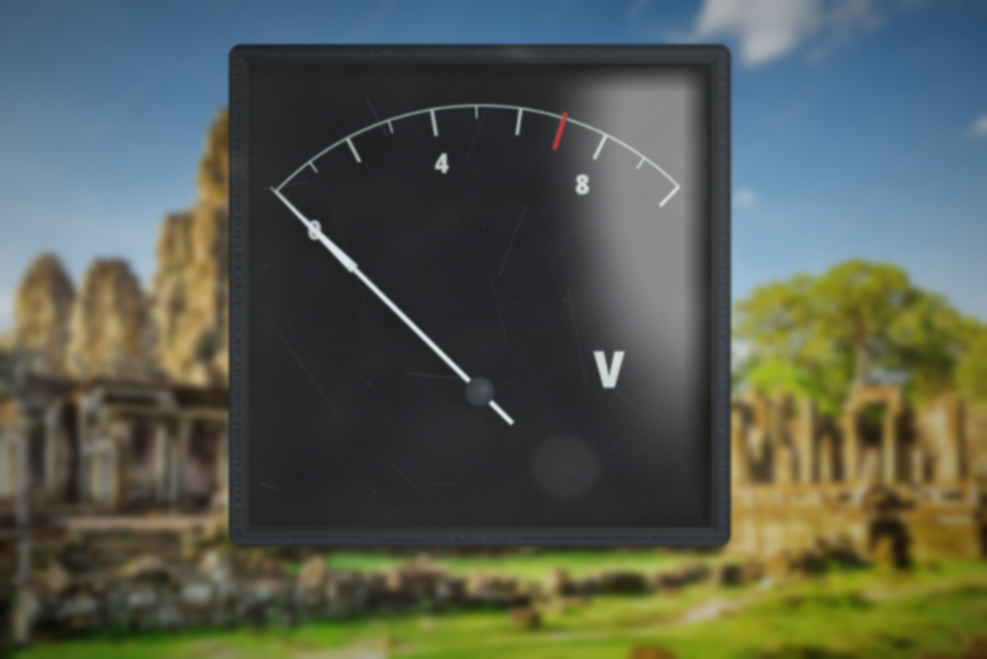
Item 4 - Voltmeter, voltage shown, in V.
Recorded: 0 V
